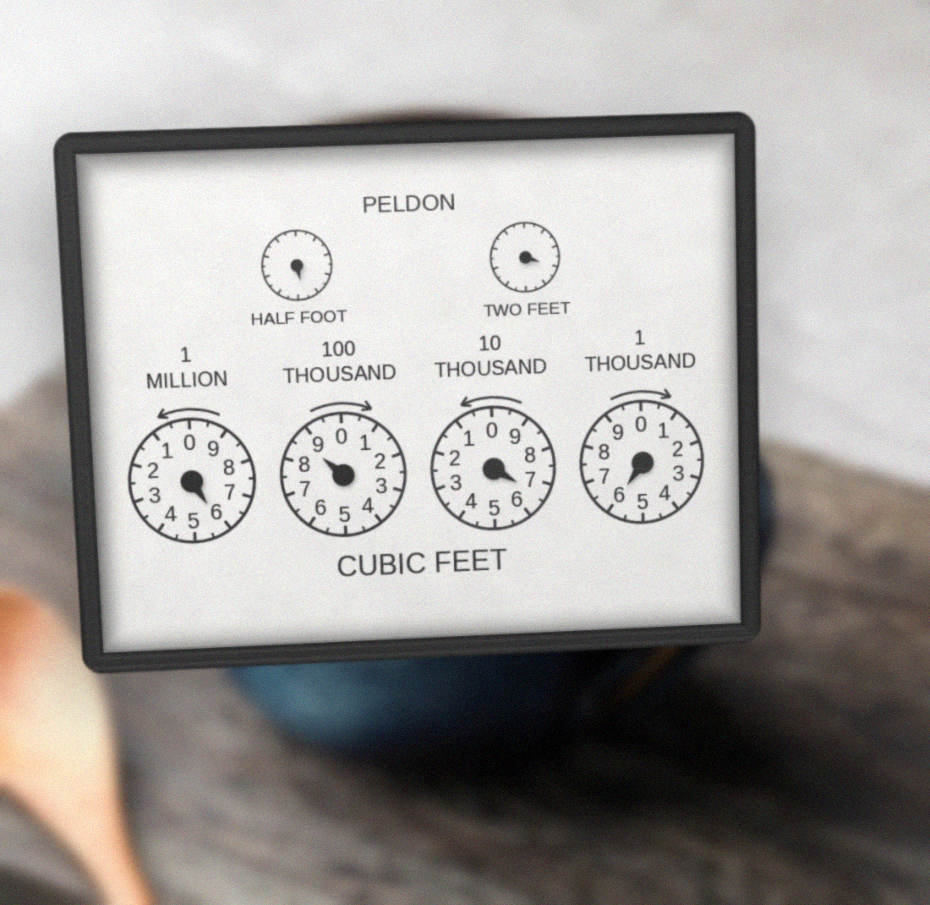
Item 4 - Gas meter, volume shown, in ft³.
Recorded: 586600 ft³
